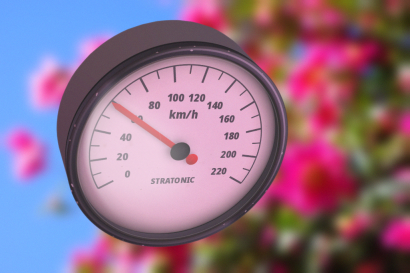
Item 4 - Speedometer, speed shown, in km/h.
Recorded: 60 km/h
